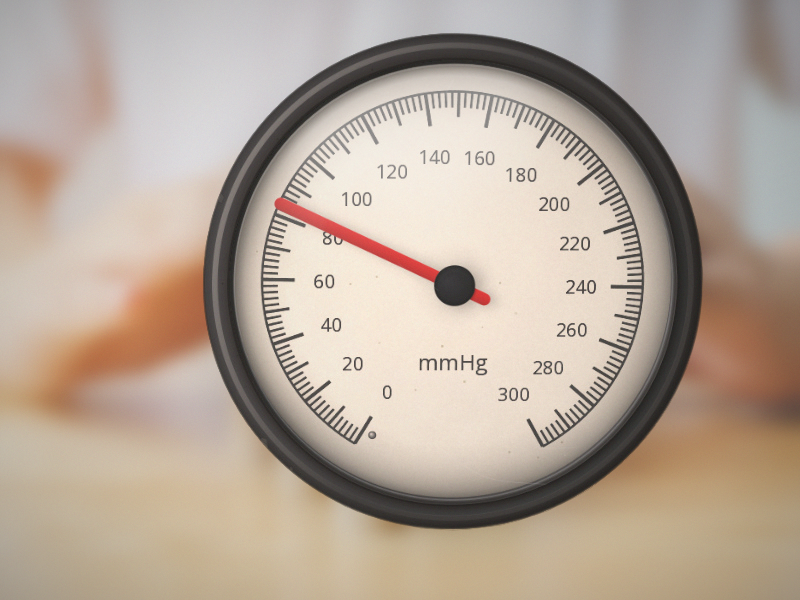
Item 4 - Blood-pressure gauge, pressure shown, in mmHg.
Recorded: 84 mmHg
